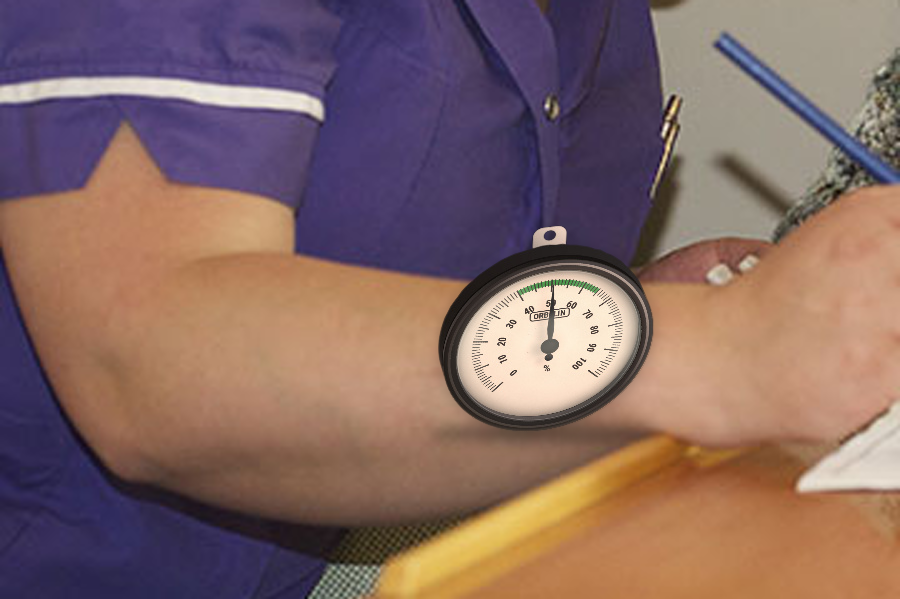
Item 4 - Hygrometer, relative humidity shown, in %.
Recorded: 50 %
